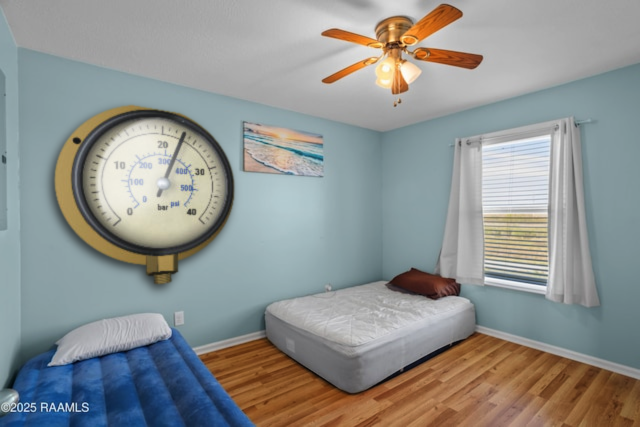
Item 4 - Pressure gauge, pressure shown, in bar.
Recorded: 23 bar
